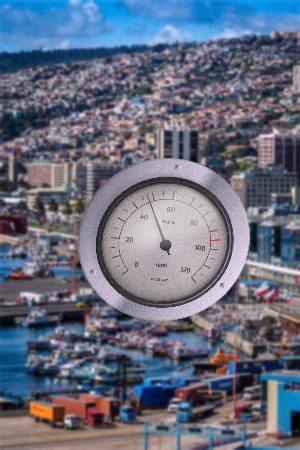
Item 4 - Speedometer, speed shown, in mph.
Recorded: 47.5 mph
